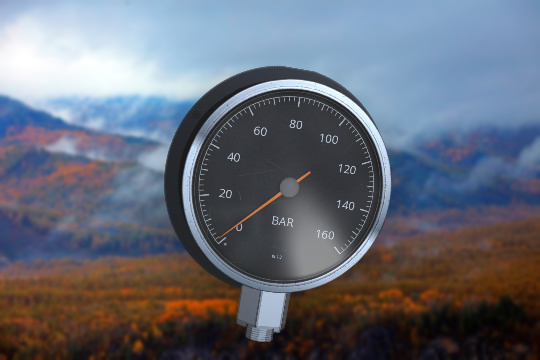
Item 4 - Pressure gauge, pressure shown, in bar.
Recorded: 2 bar
